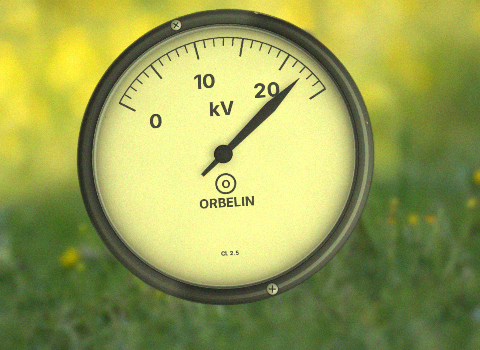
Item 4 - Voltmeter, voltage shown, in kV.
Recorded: 22.5 kV
